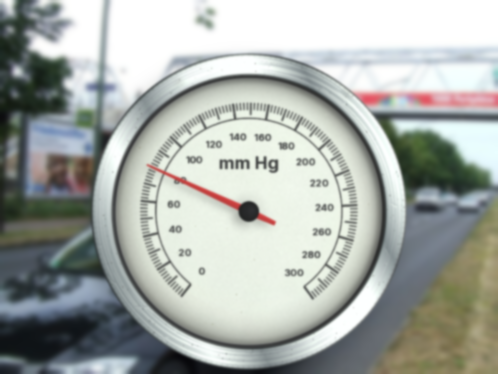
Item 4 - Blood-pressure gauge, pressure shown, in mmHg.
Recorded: 80 mmHg
